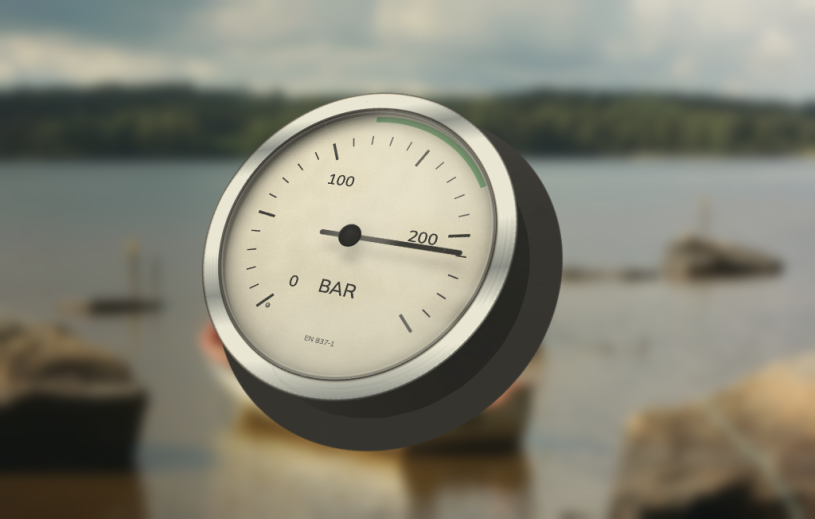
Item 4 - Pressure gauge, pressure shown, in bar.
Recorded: 210 bar
